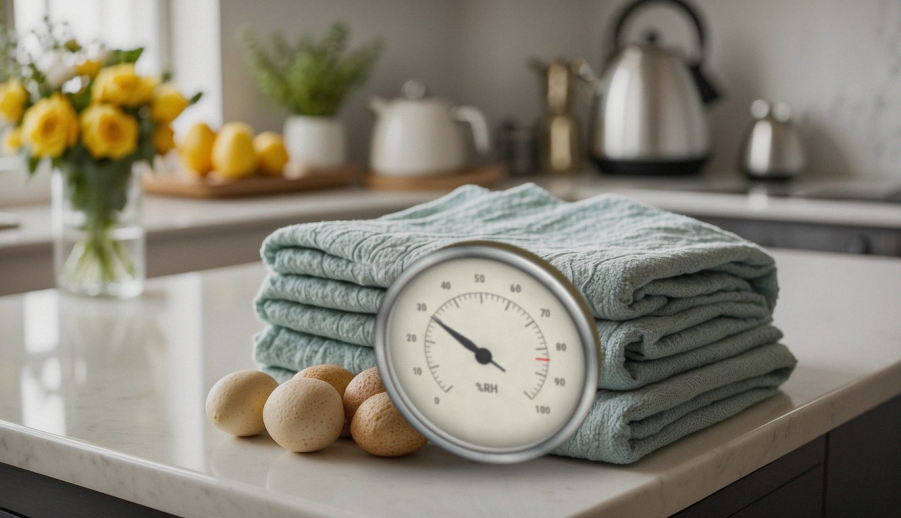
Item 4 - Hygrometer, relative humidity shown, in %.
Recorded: 30 %
